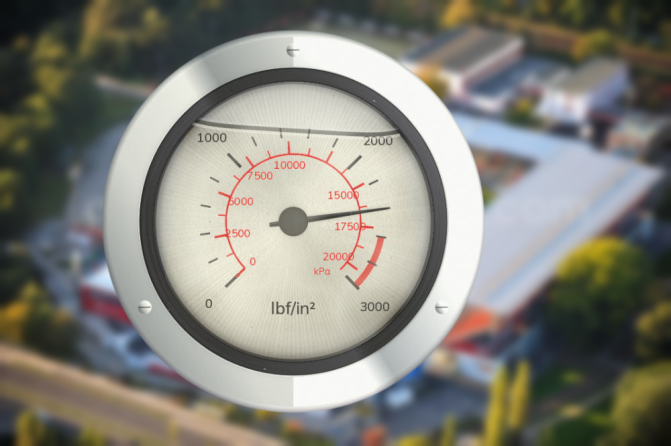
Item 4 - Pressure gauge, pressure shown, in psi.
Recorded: 2400 psi
